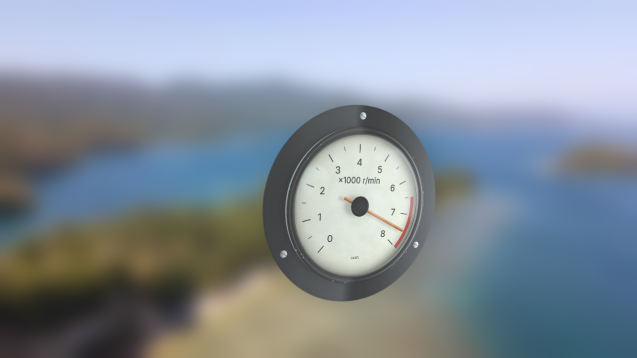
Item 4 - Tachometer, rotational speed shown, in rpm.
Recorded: 7500 rpm
